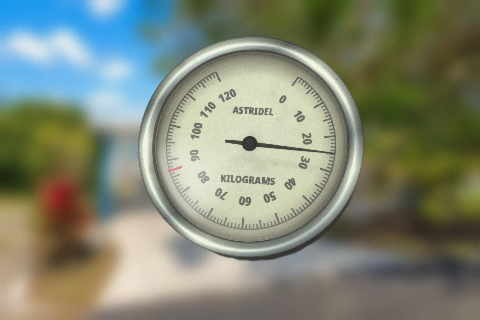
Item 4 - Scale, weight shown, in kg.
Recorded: 25 kg
